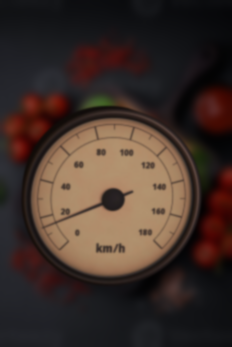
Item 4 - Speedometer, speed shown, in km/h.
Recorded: 15 km/h
